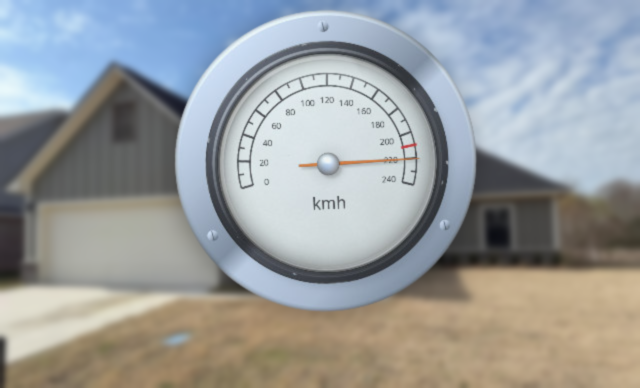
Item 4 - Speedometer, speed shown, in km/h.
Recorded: 220 km/h
